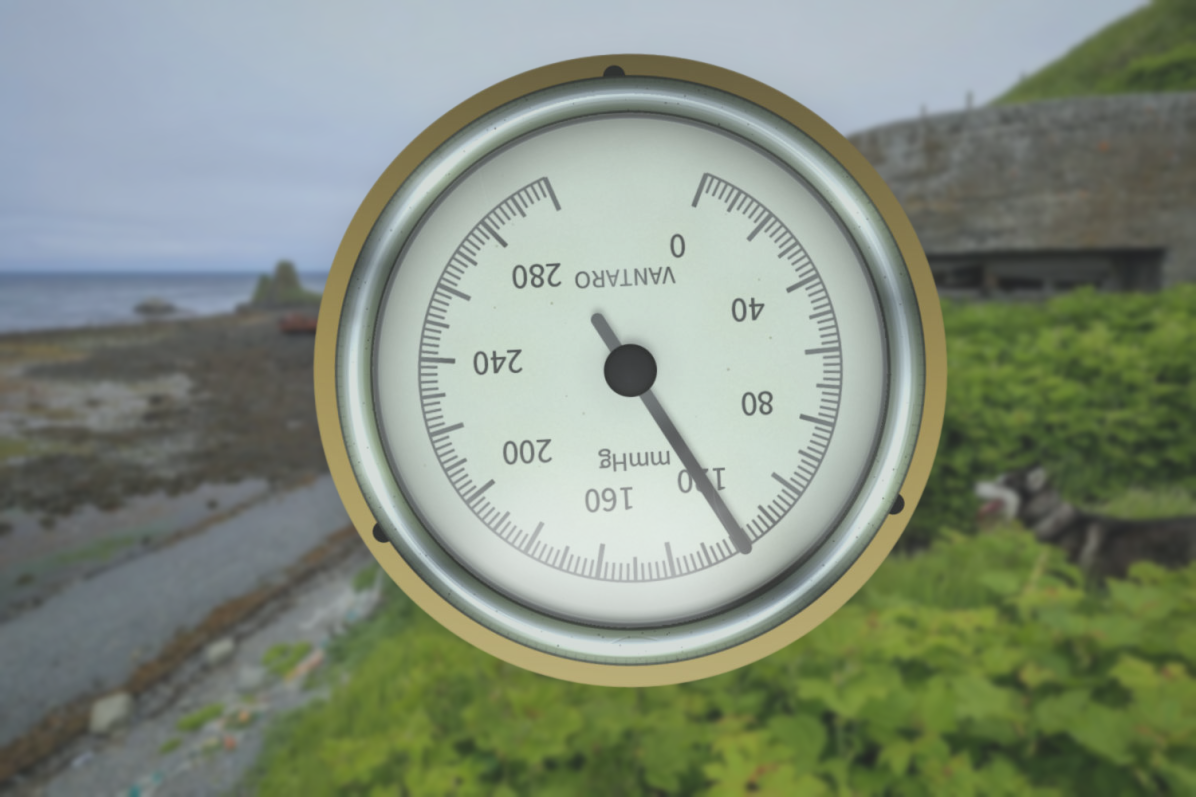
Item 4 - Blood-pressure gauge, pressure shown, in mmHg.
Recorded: 120 mmHg
